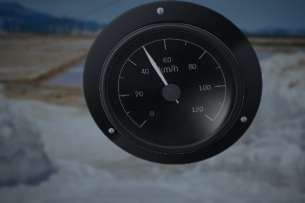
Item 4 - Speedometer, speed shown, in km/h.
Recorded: 50 km/h
